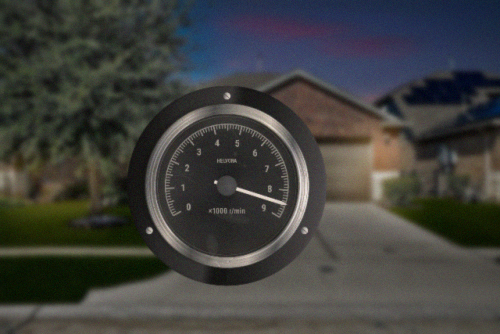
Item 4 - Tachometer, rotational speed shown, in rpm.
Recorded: 8500 rpm
